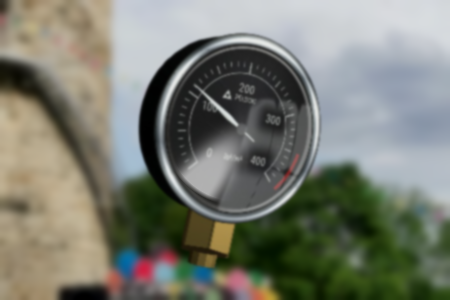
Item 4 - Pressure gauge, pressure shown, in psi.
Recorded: 110 psi
